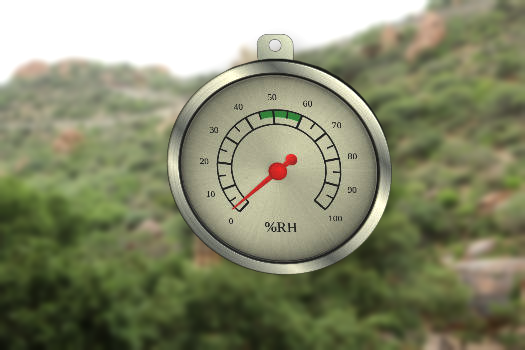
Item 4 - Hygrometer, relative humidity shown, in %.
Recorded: 2.5 %
